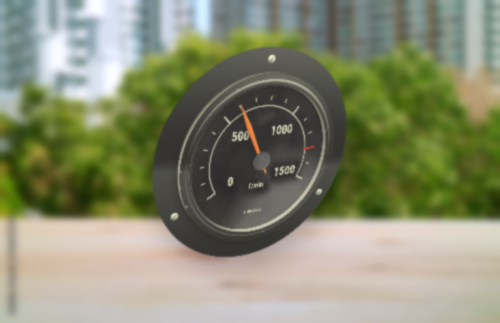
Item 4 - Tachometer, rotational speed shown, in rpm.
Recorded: 600 rpm
